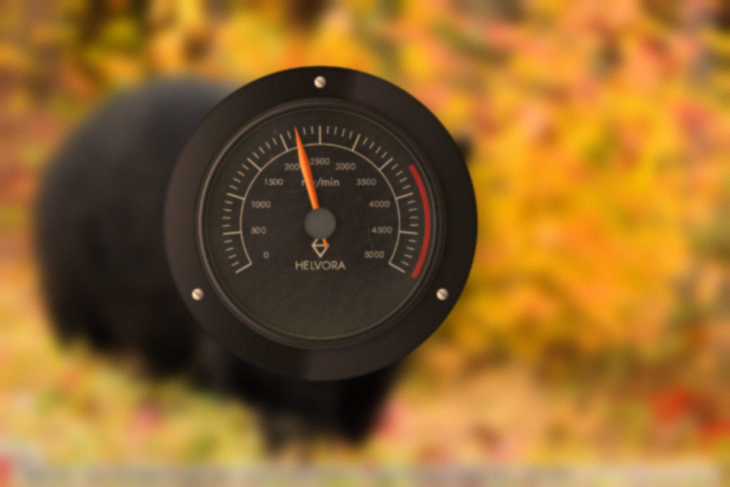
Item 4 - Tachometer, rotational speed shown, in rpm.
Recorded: 2200 rpm
